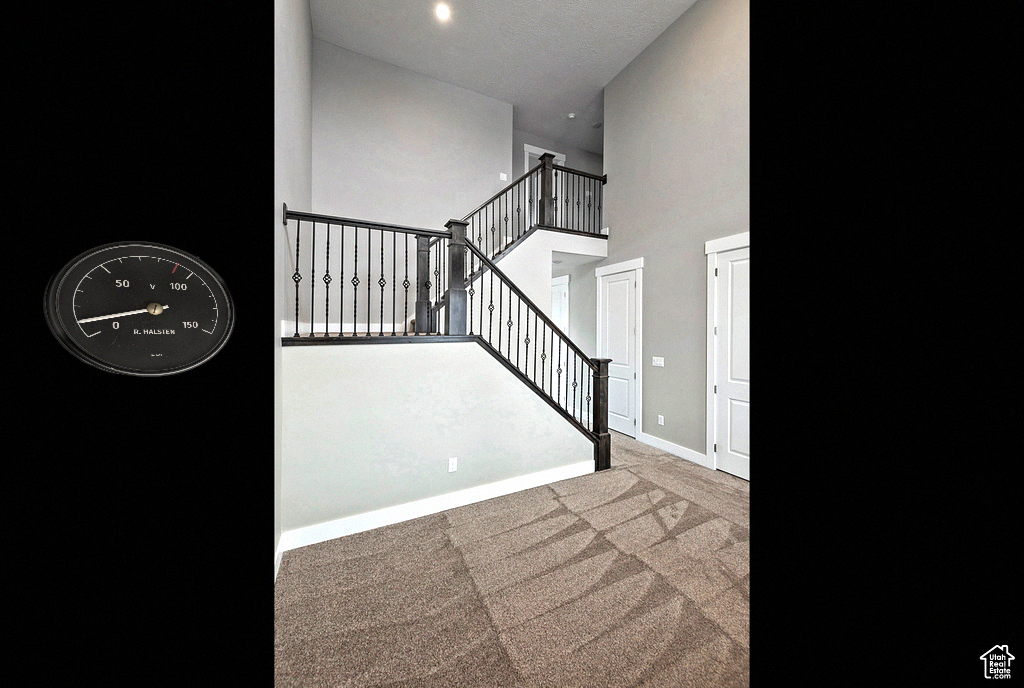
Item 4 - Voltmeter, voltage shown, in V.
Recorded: 10 V
